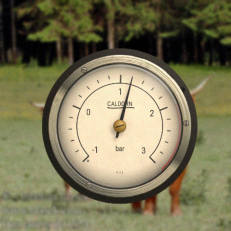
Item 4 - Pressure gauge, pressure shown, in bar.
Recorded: 1.2 bar
